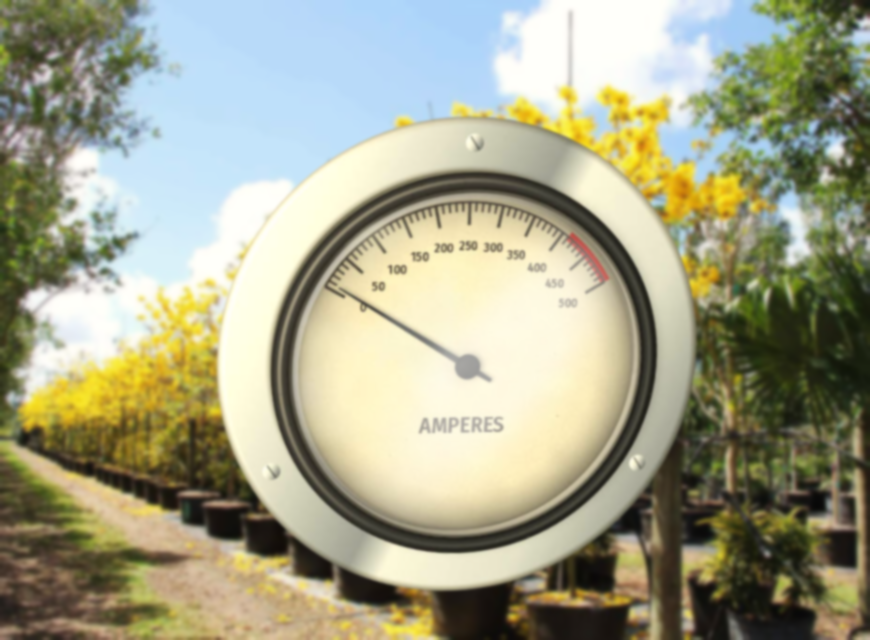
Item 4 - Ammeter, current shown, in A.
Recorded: 10 A
